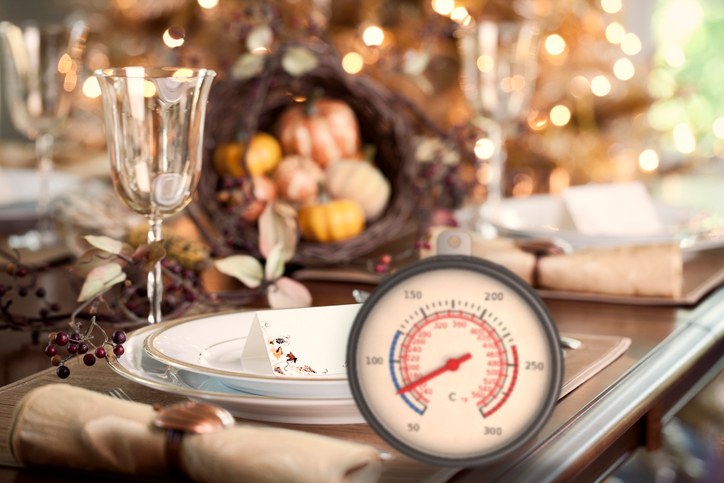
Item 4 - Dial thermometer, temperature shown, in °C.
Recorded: 75 °C
